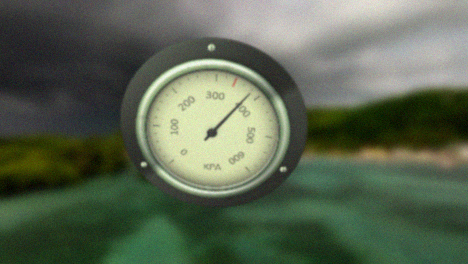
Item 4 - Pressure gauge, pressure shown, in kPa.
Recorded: 380 kPa
